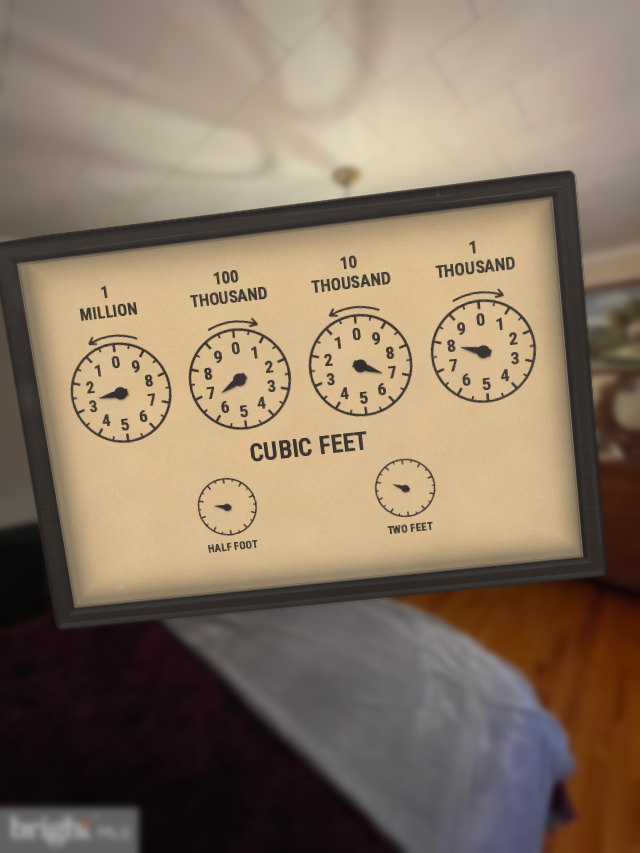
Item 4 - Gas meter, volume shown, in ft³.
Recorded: 266800 ft³
